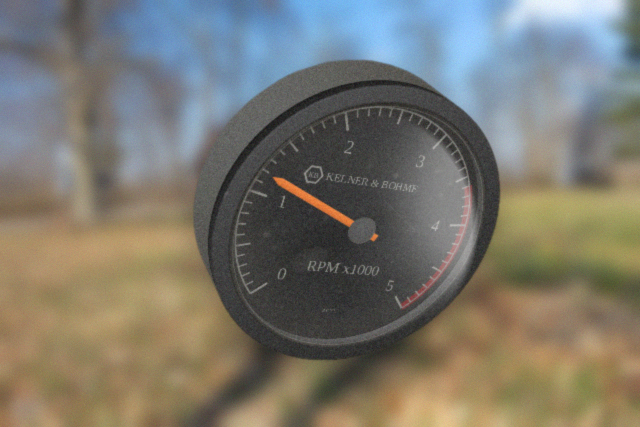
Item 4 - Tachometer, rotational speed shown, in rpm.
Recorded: 1200 rpm
